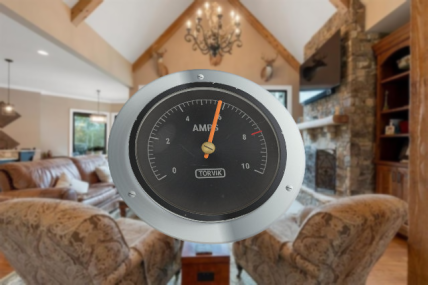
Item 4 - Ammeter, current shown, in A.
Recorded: 5.8 A
